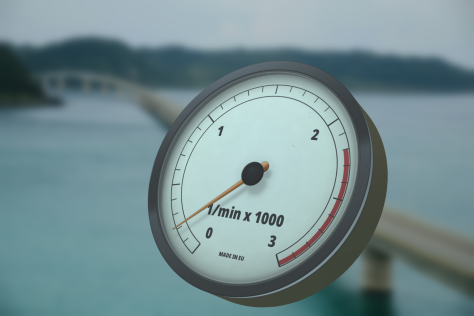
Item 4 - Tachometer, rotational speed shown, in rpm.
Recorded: 200 rpm
